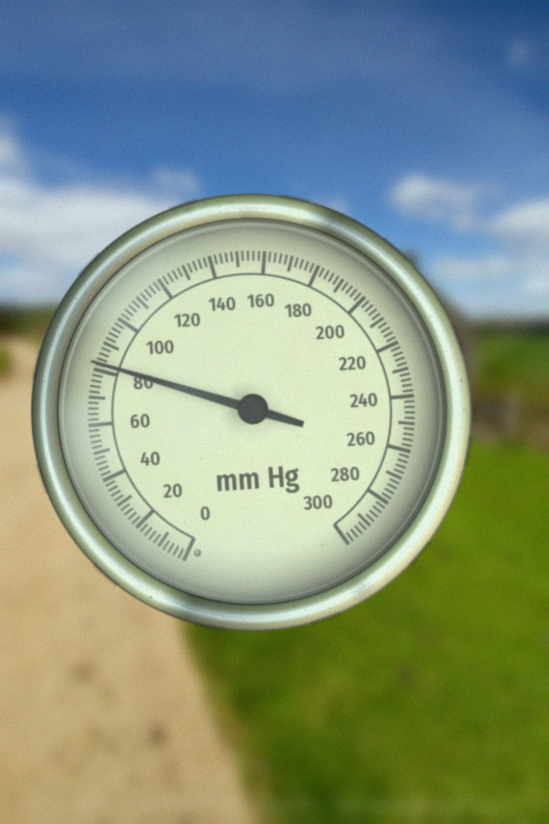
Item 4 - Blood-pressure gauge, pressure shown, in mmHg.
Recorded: 82 mmHg
